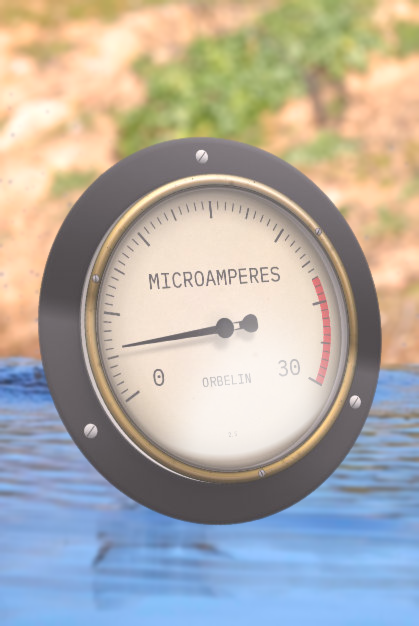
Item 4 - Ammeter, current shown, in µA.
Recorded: 3 µA
